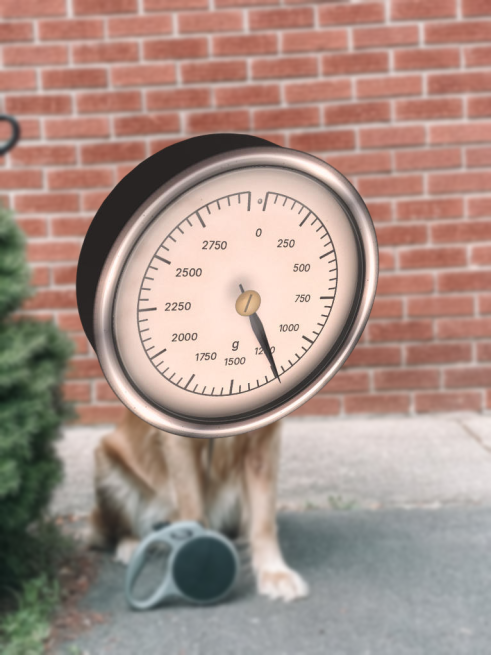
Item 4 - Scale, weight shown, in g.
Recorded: 1250 g
